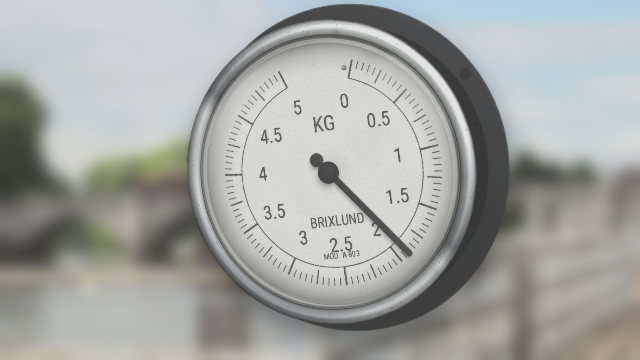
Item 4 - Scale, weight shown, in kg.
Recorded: 1.9 kg
